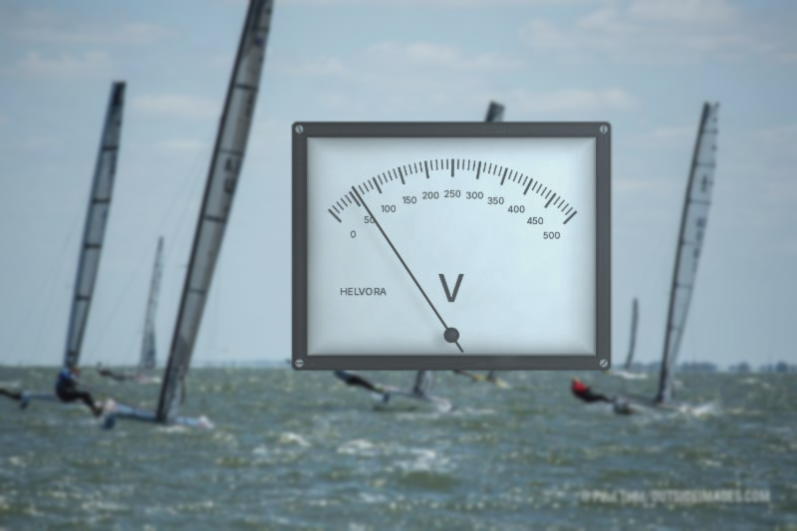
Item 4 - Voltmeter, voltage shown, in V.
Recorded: 60 V
